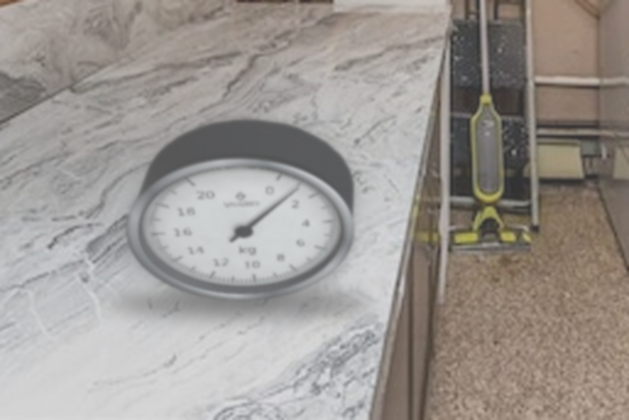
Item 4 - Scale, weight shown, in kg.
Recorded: 1 kg
